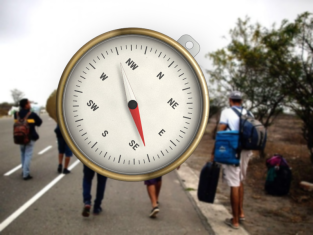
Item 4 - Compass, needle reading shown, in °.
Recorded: 120 °
